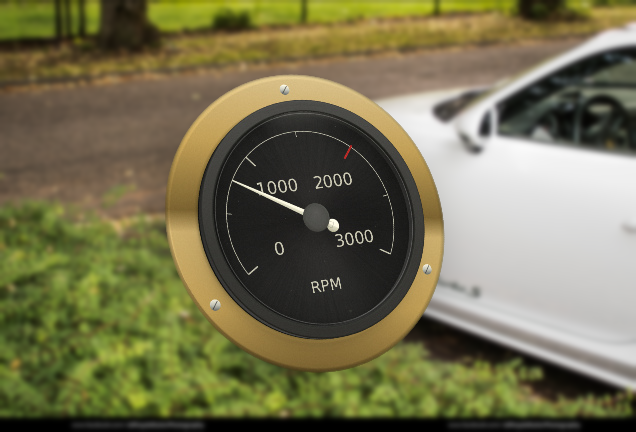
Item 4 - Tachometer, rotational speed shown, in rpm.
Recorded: 750 rpm
